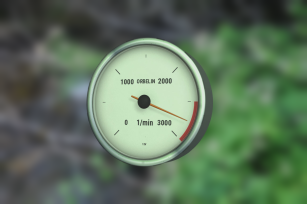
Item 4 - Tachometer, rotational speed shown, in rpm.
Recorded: 2750 rpm
